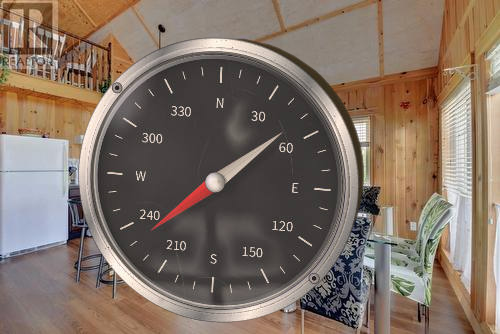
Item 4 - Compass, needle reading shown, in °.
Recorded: 230 °
